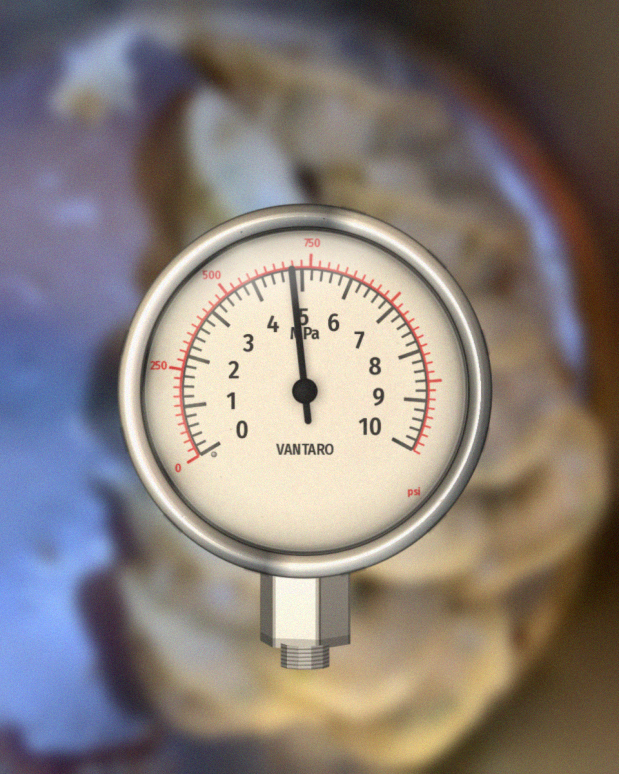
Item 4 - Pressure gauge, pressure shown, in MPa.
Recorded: 4.8 MPa
